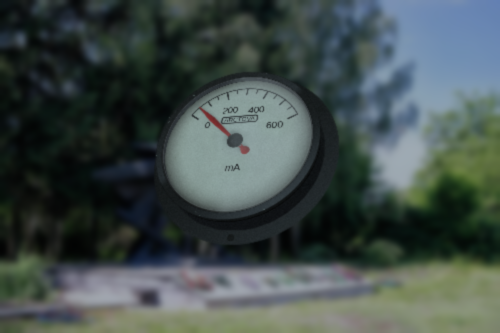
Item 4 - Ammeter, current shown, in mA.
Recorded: 50 mA
